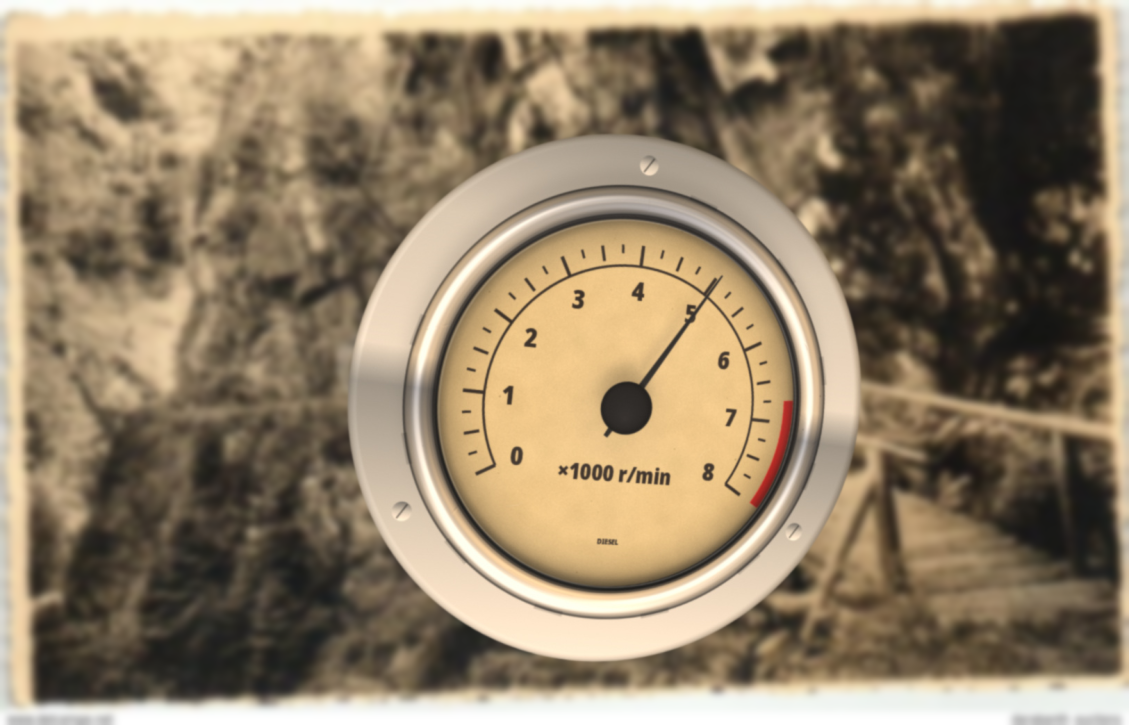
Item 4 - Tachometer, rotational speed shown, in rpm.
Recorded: 5000 rpm
